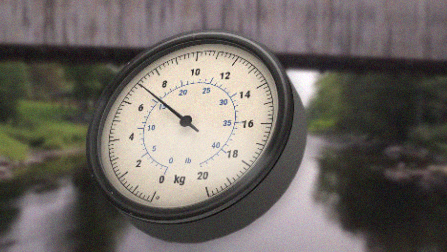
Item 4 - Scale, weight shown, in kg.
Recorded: 7 kg
